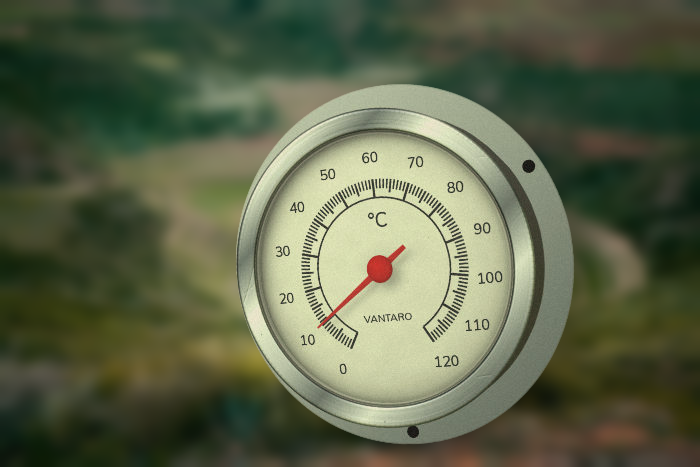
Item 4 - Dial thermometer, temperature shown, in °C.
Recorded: 10 °C
